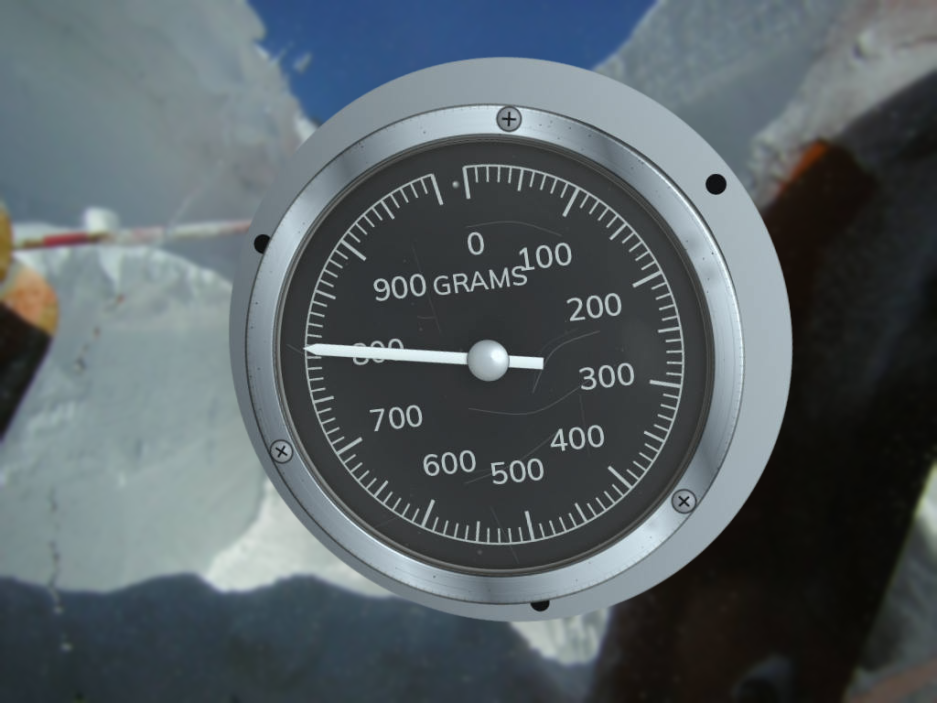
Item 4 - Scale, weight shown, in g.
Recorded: 800 g
